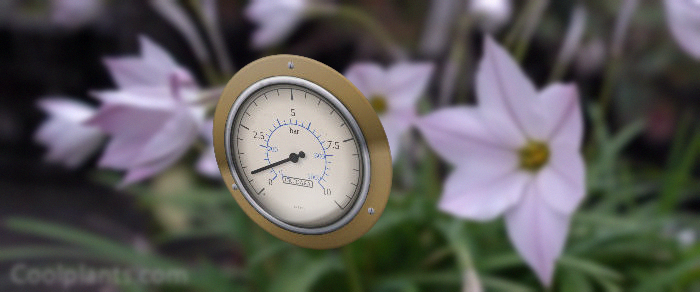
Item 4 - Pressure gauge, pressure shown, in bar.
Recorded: 0.75 bar
